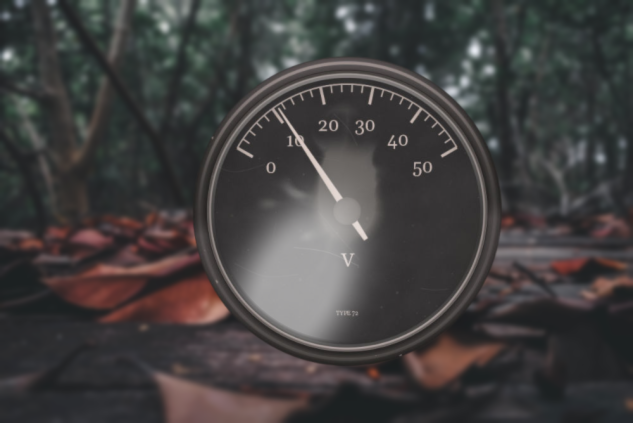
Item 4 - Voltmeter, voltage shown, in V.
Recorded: 11 V
